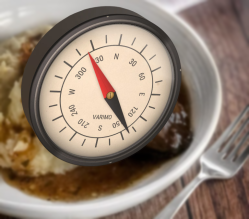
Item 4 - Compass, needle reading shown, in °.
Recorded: 322.5 °
